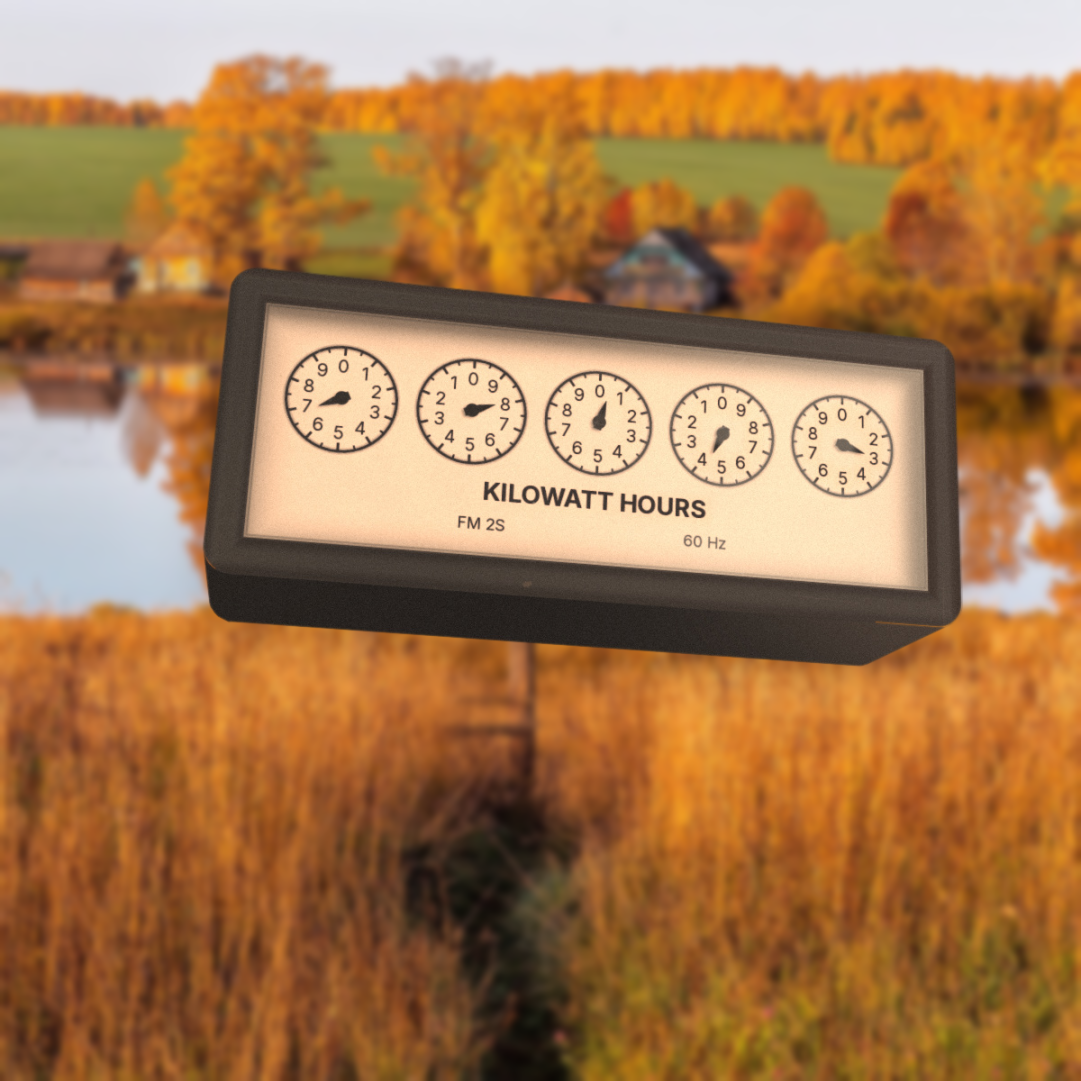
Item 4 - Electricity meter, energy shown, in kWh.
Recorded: 68043 kWh
